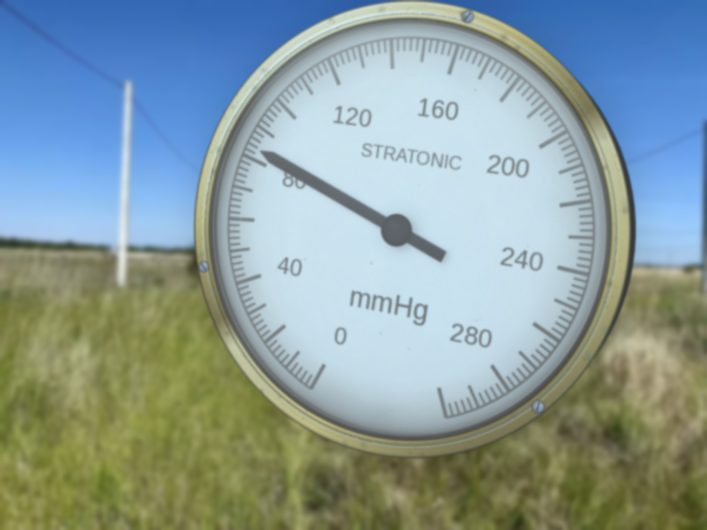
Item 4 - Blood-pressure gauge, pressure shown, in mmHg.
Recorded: 84 mmHg
